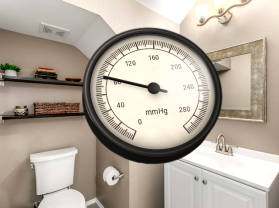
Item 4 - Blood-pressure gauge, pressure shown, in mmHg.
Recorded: 80 mmHg
